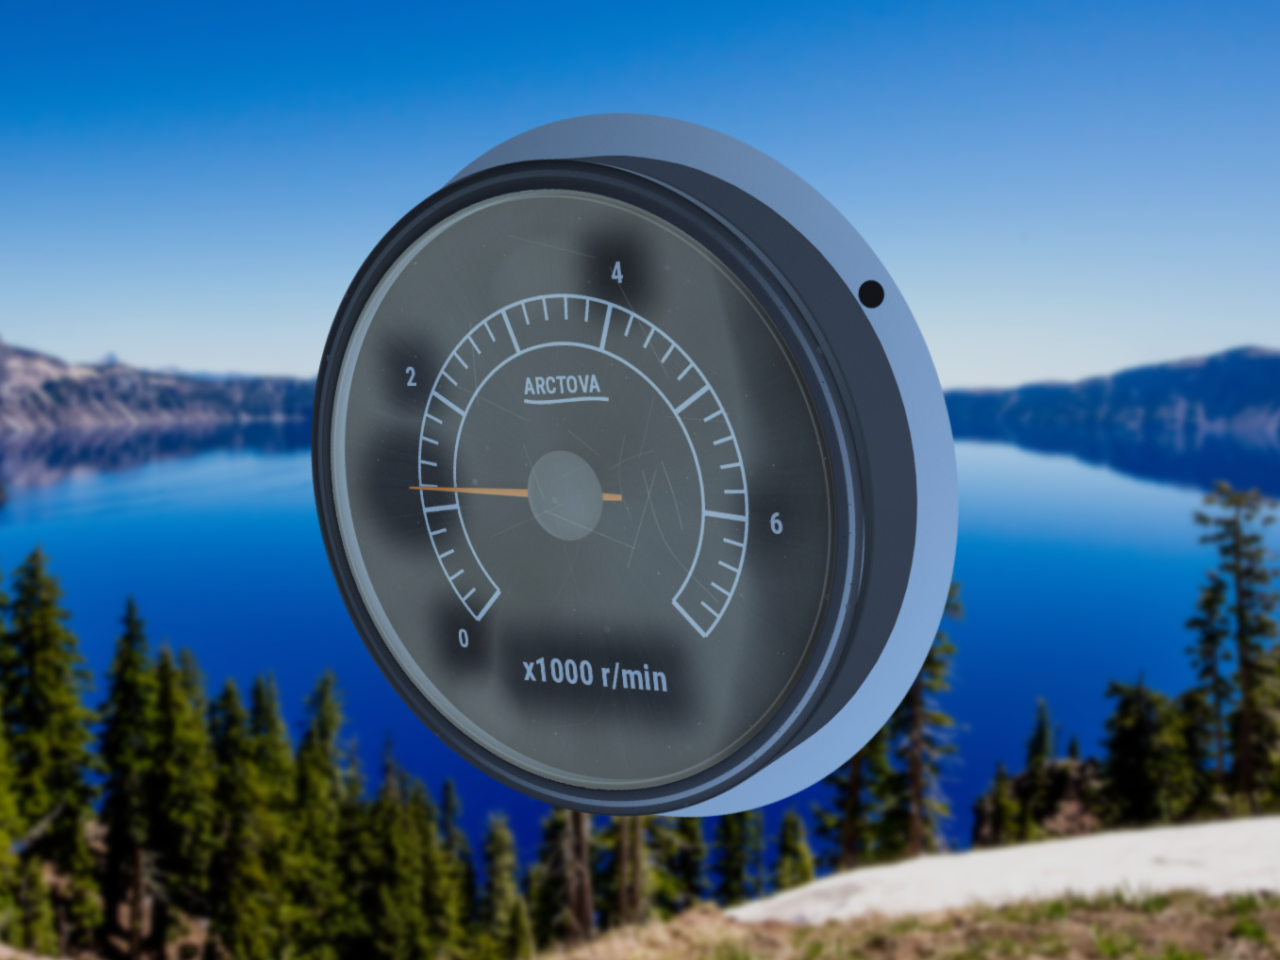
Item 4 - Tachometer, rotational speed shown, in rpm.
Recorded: 1200 rpm
